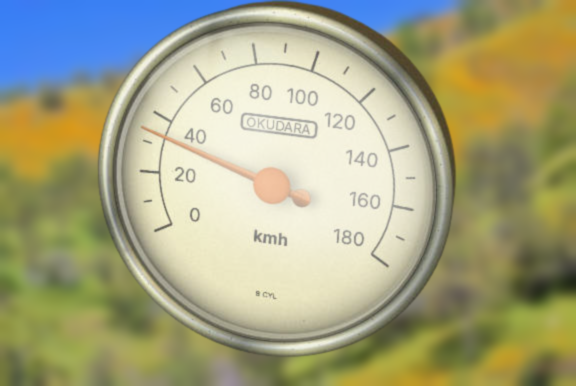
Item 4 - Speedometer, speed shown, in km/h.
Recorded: 35 km/h
